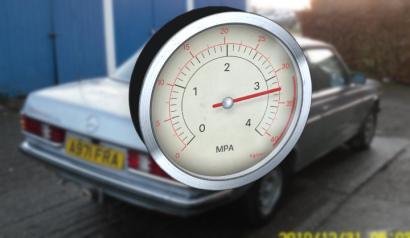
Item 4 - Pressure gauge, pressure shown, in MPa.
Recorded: 3.2 MPa
